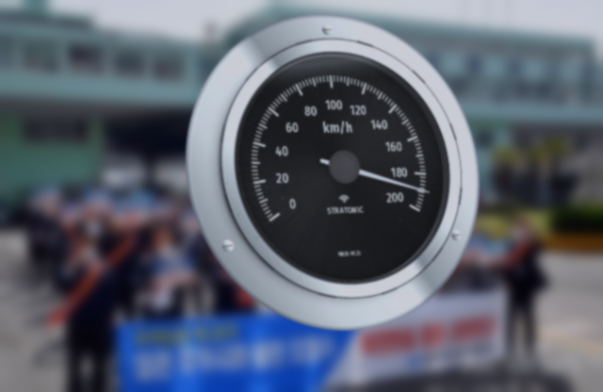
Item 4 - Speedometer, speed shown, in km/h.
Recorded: 190 km/h
